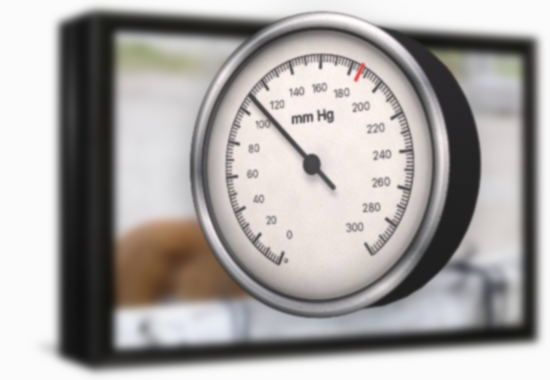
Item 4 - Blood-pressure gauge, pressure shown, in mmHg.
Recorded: 110 mmHg
